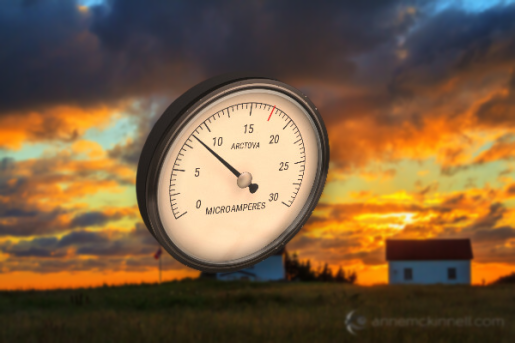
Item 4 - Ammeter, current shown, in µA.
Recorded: 8.5 µA
